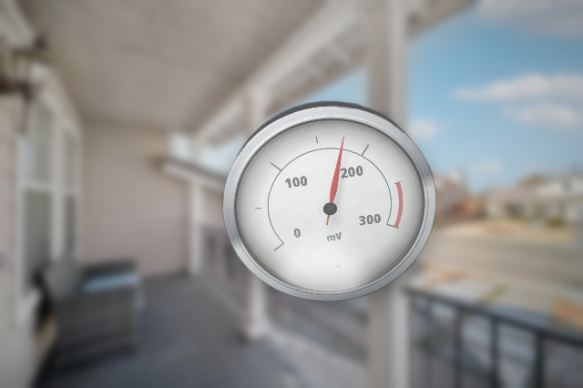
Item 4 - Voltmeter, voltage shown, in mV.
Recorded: 175 mV
